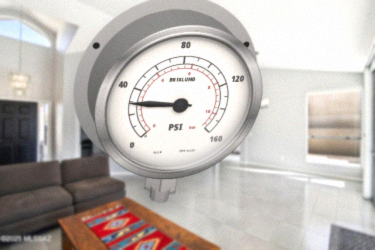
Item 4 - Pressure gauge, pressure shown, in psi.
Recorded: 30 psi
